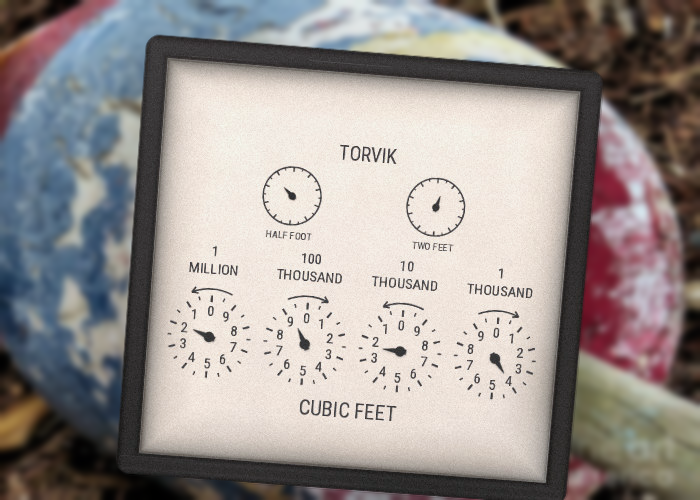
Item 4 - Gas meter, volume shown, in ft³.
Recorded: 192400 ft³
